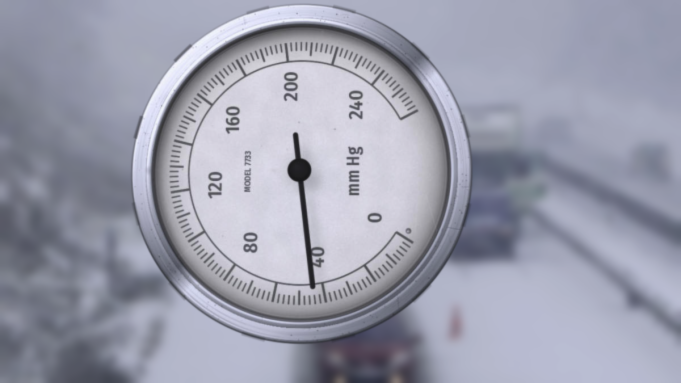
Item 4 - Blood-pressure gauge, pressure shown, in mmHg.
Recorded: 44 mmHg
